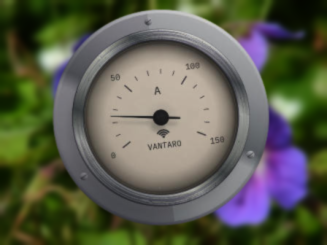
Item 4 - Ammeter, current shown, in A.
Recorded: 25 A
